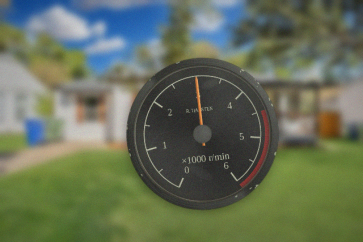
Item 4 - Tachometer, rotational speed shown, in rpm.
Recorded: 3000 rpm
